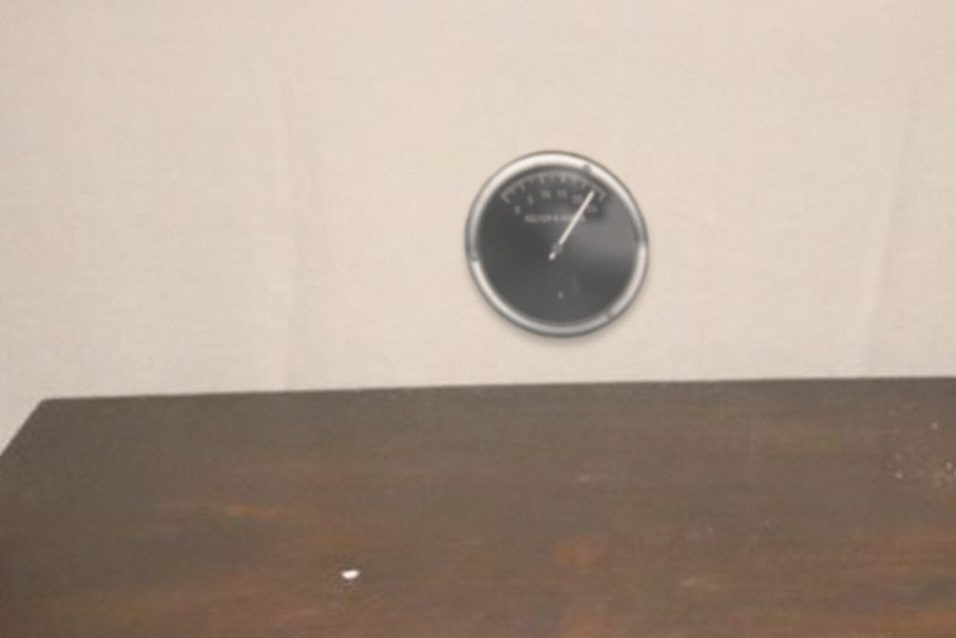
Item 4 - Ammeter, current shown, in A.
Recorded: 22.5 A
